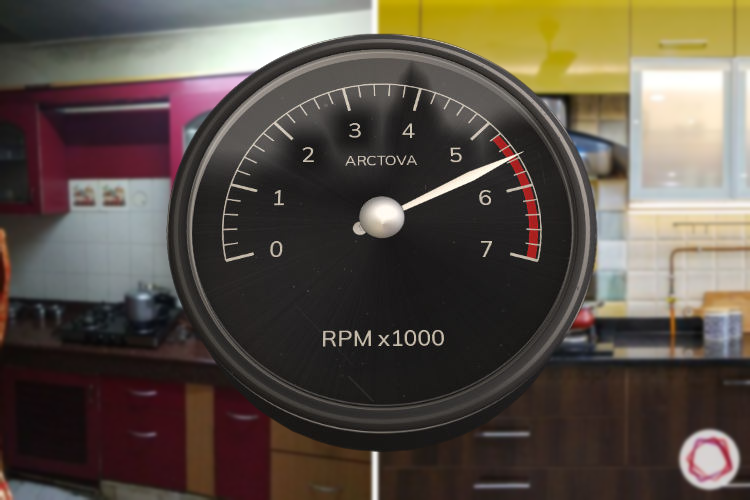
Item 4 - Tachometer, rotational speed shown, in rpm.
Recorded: 5600 rpm
